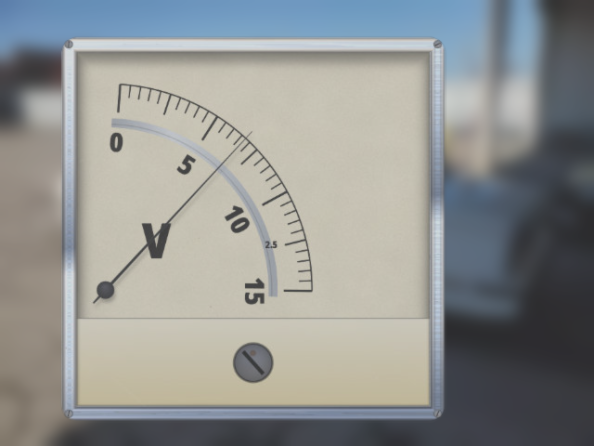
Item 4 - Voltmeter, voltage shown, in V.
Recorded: 6.75 V
